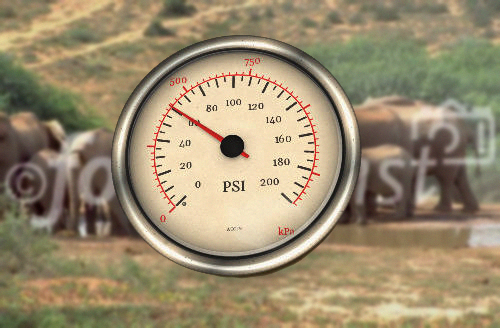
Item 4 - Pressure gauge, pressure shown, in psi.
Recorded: 60 psi
